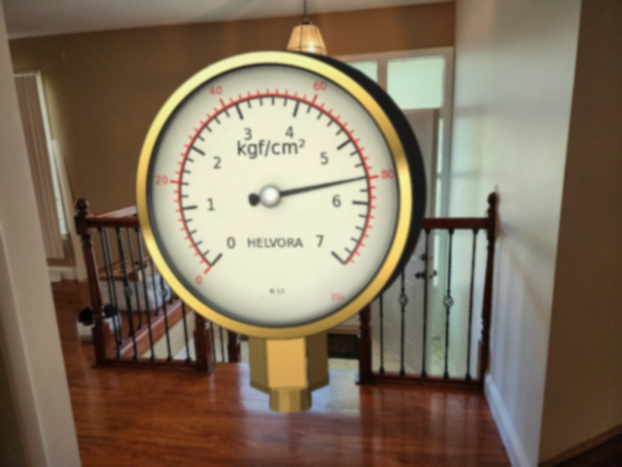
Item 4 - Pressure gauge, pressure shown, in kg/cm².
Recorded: 5.6 kg/cm²
